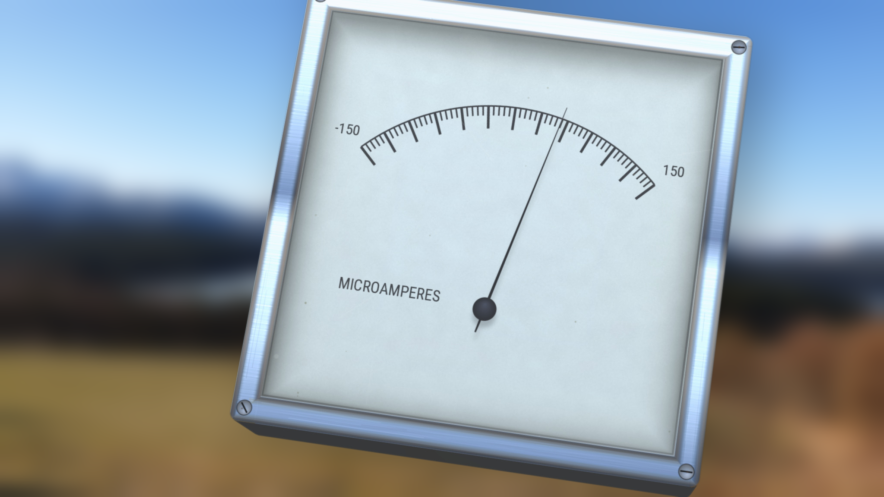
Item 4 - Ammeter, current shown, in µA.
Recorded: 45 µA
